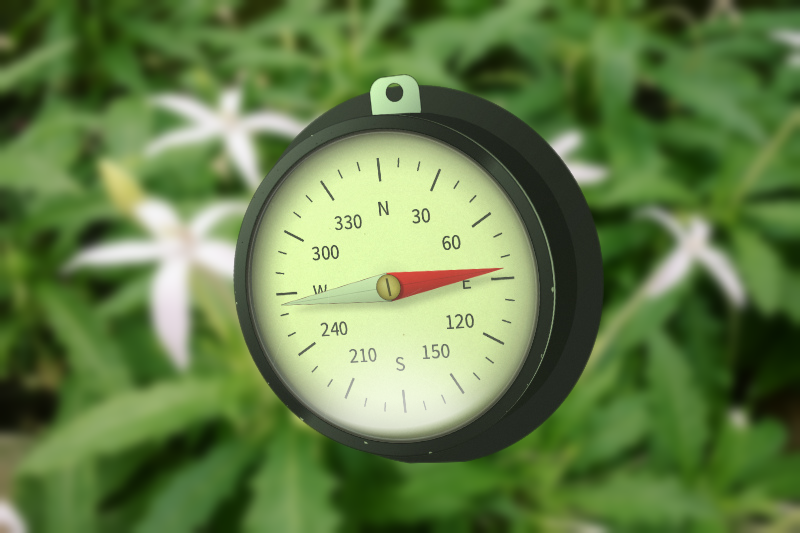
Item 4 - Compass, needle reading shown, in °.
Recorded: 85 °
